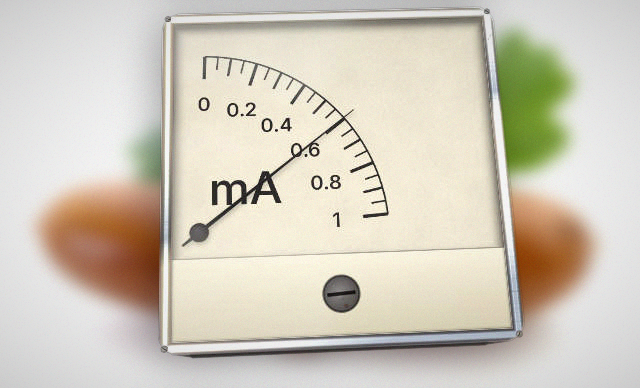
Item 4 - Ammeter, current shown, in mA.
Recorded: 0.6 mA
